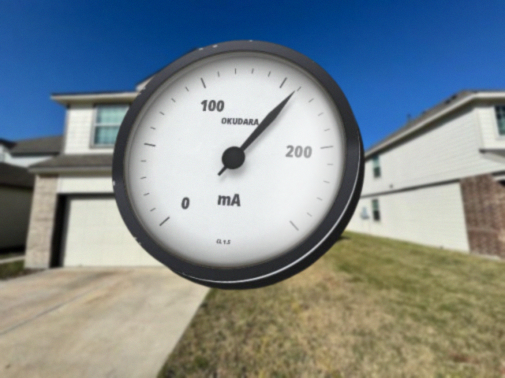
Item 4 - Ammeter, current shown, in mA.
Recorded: 160 mA
